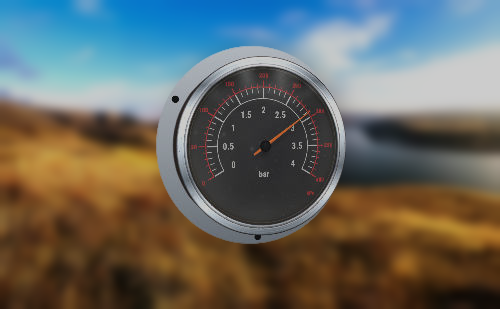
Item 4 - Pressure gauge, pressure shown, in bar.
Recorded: 2.9 bar
